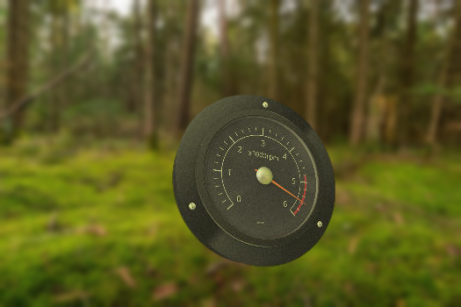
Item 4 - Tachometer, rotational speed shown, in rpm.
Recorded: 5600 rpm
